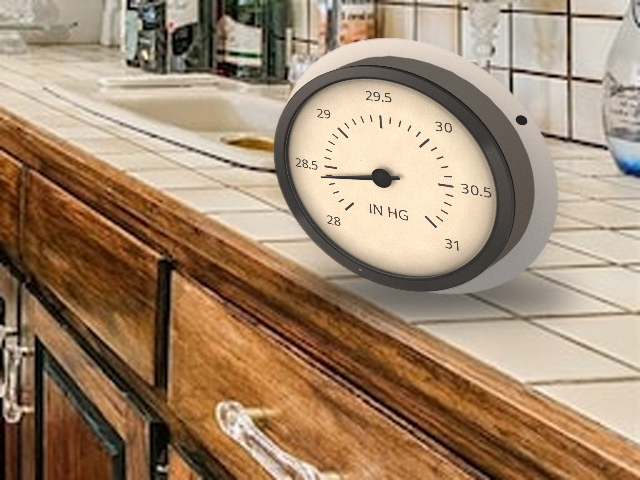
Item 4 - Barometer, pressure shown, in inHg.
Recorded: 28.4 inHg
